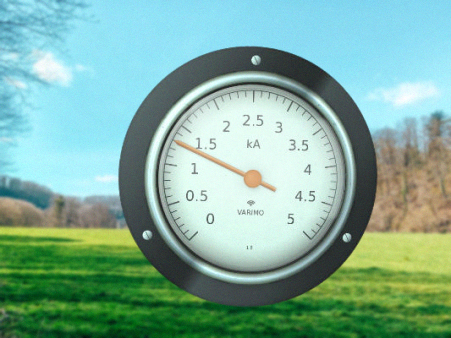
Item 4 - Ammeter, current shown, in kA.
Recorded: 1.3 kA
